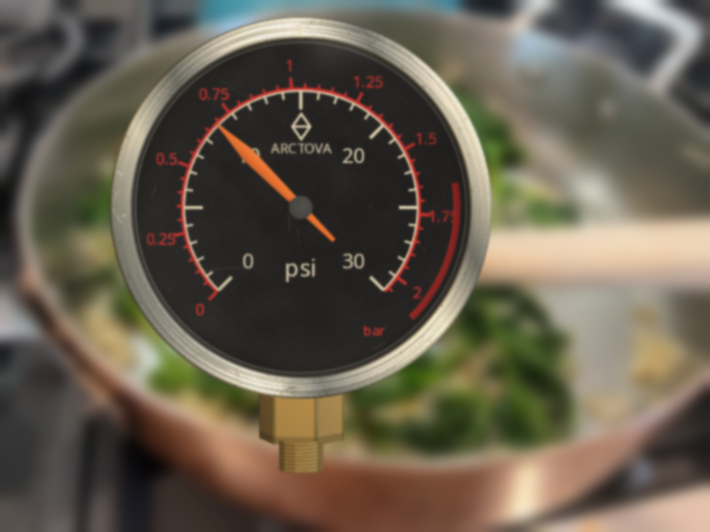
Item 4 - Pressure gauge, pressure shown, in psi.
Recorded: 10 psi
